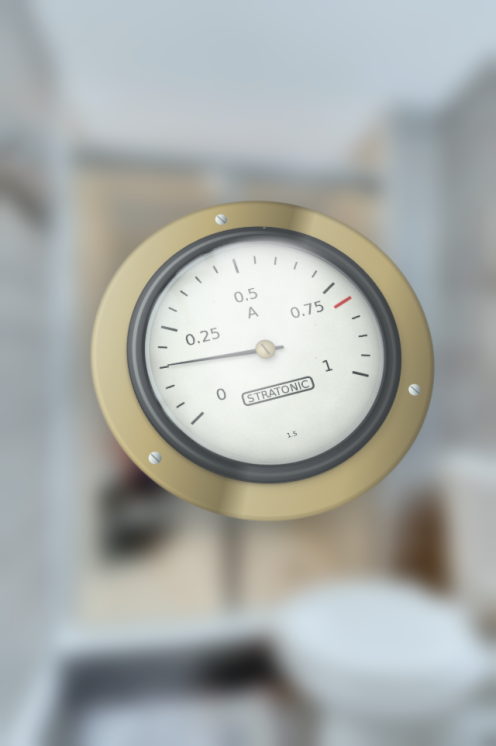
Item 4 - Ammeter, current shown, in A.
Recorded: 0.15 A
